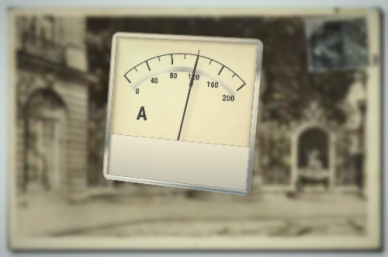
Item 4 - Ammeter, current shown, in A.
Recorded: 120 A
